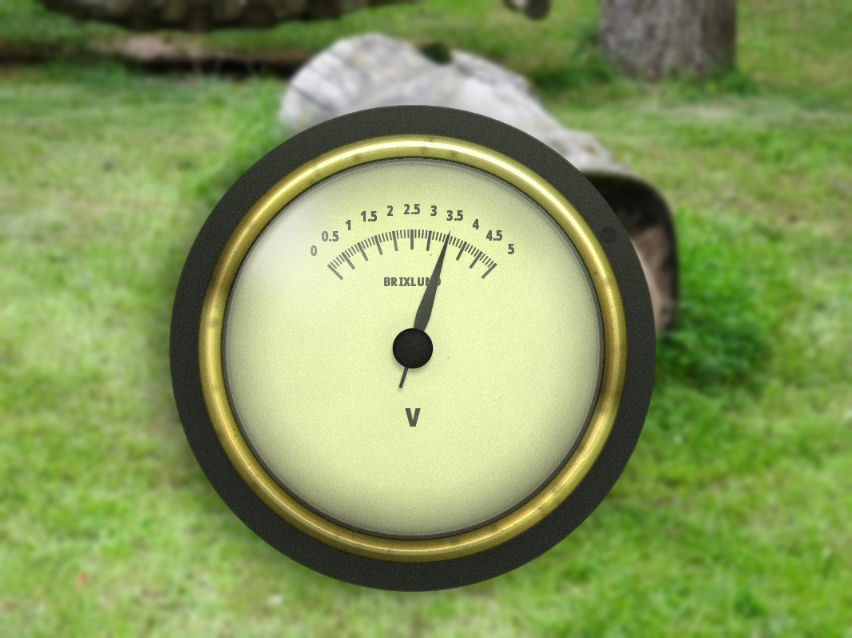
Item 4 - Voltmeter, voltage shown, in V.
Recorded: 3.5 V
